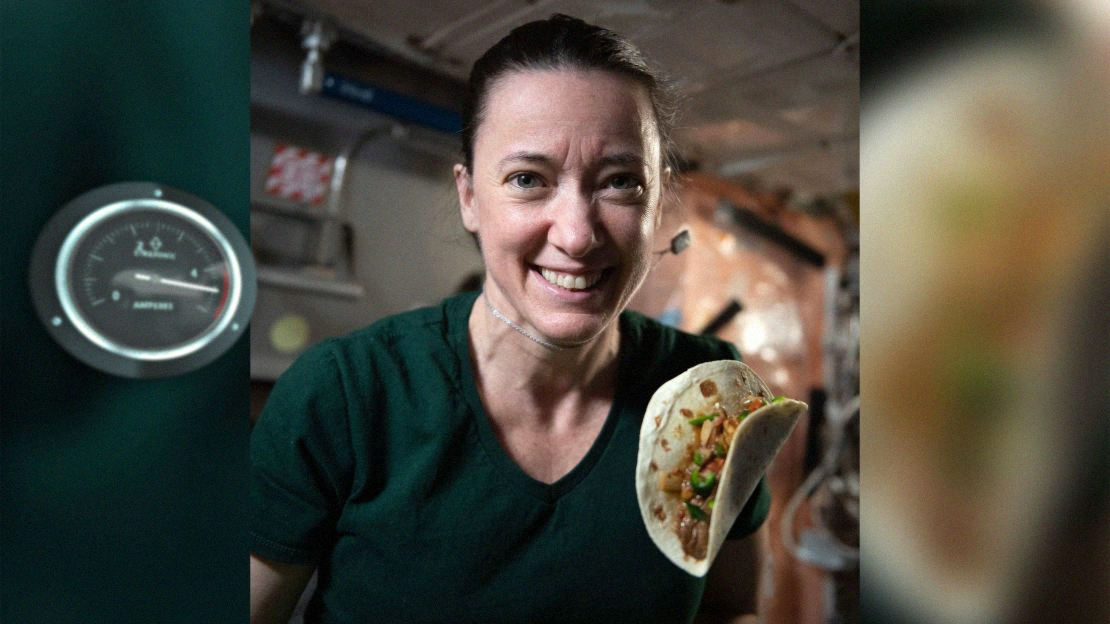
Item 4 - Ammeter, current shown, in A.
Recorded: 4.5 A
